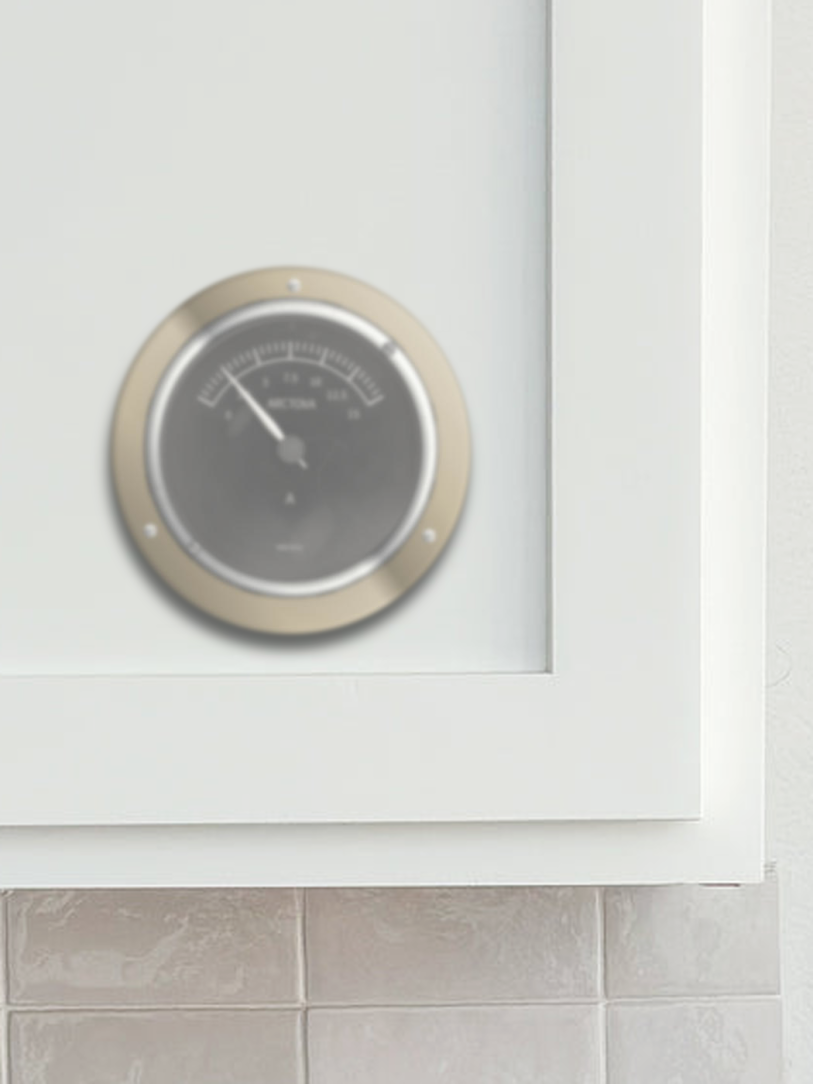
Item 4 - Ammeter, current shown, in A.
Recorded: 2.5 A
